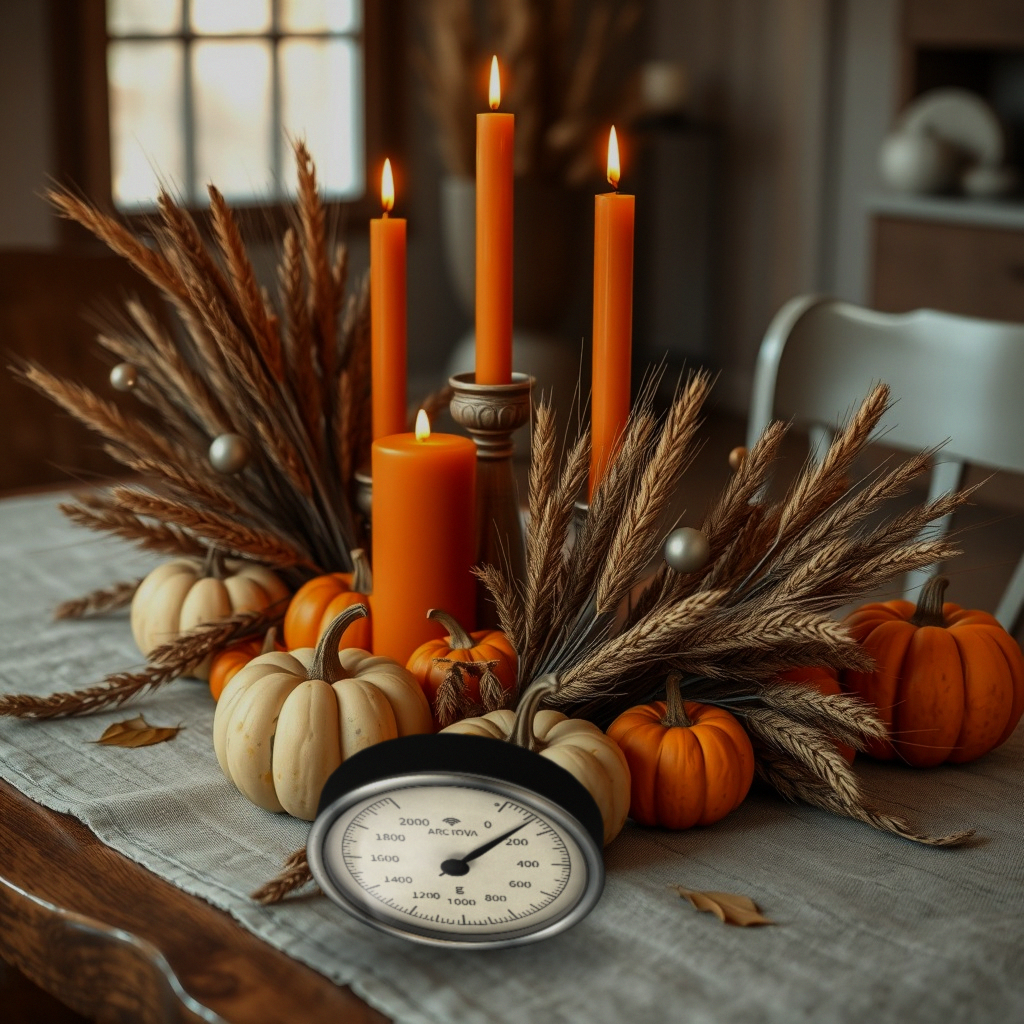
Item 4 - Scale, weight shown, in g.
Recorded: 100 g
